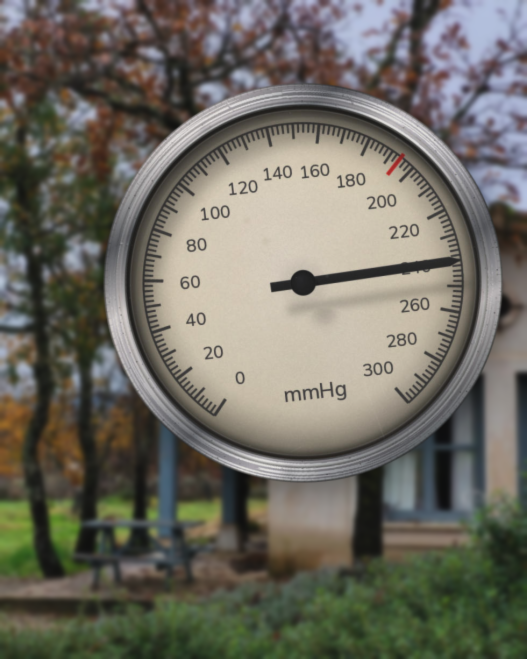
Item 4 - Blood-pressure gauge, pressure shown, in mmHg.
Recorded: 240 mmHg
